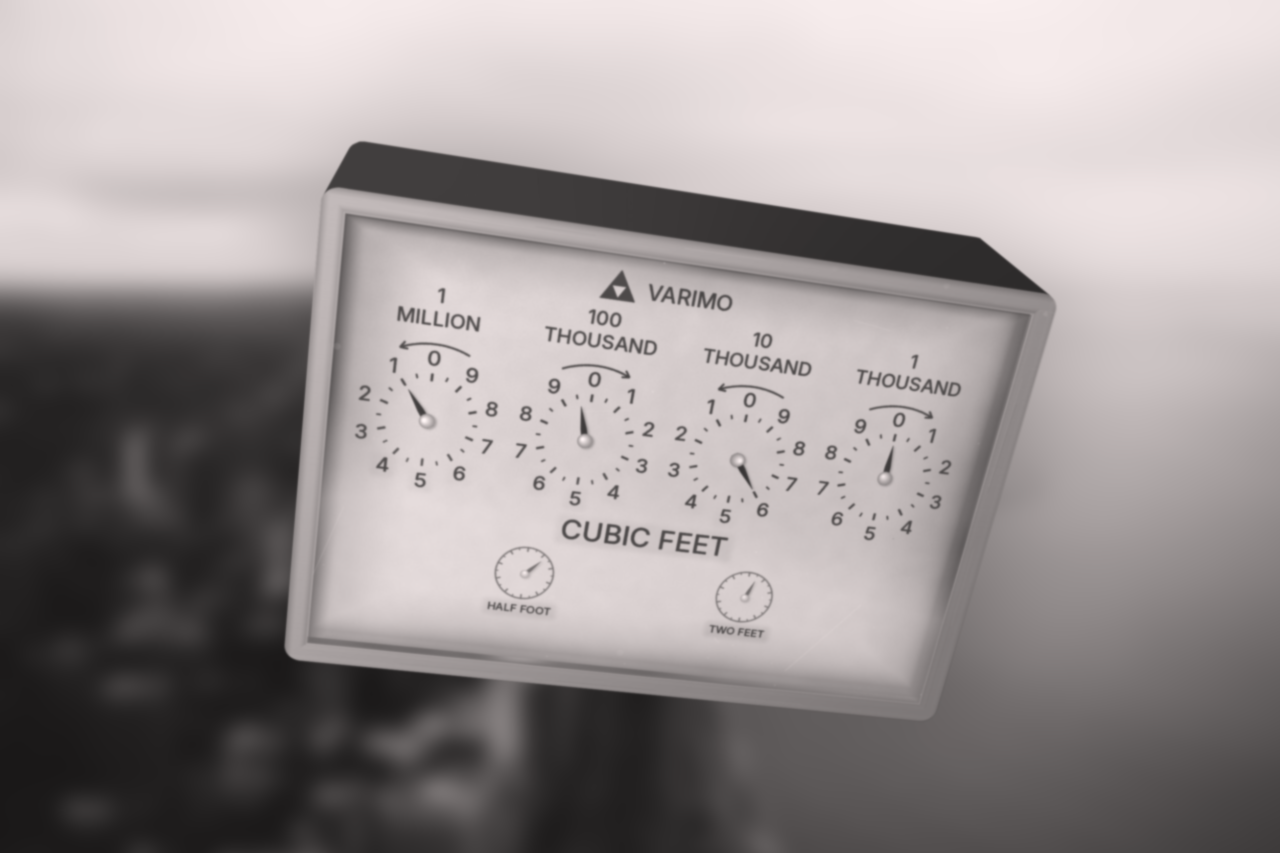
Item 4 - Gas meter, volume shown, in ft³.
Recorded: 96000 ft³
